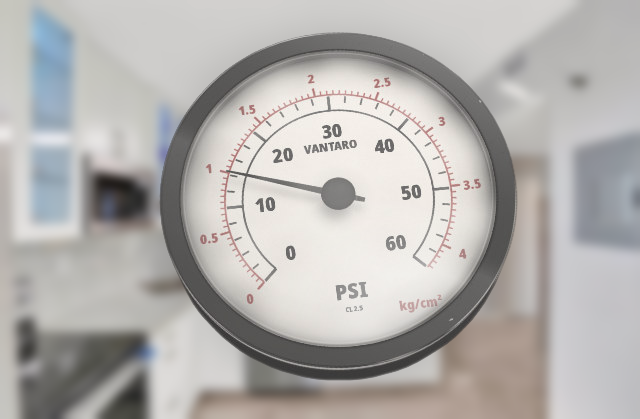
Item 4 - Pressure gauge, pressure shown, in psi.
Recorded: 14 psi
